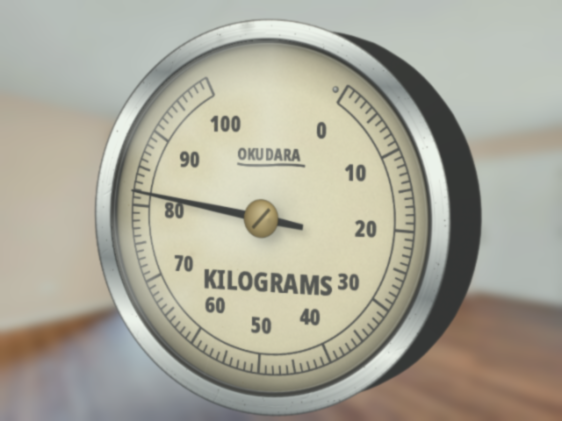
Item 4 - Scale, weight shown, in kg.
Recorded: 82 kg
